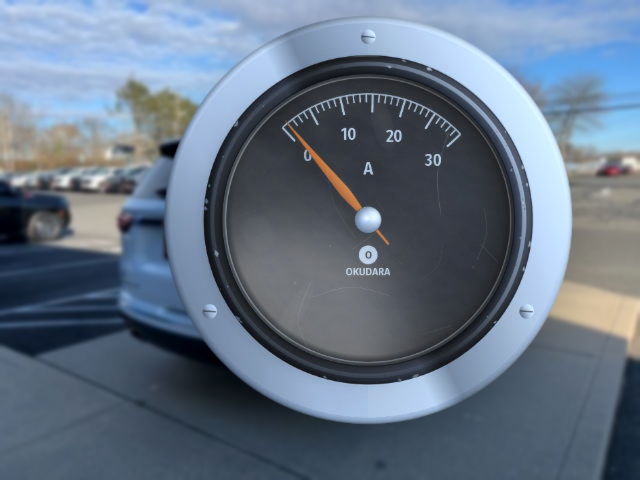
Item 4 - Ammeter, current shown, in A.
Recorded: 1 A
